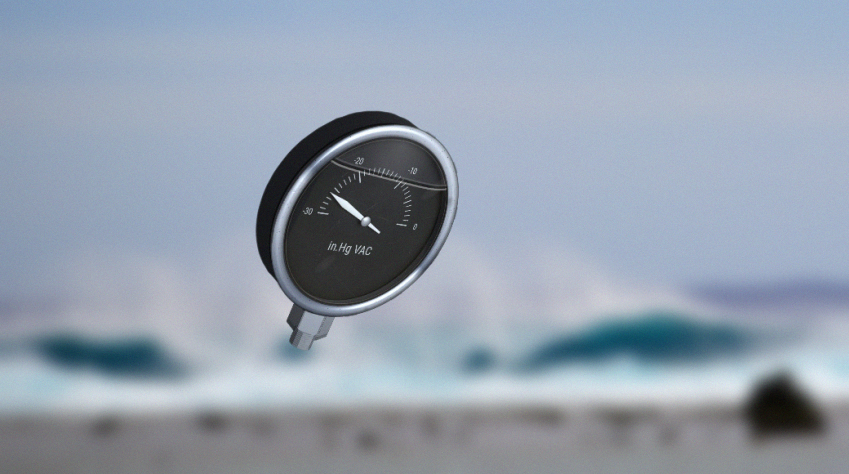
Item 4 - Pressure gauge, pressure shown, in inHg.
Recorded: -26 inHg
